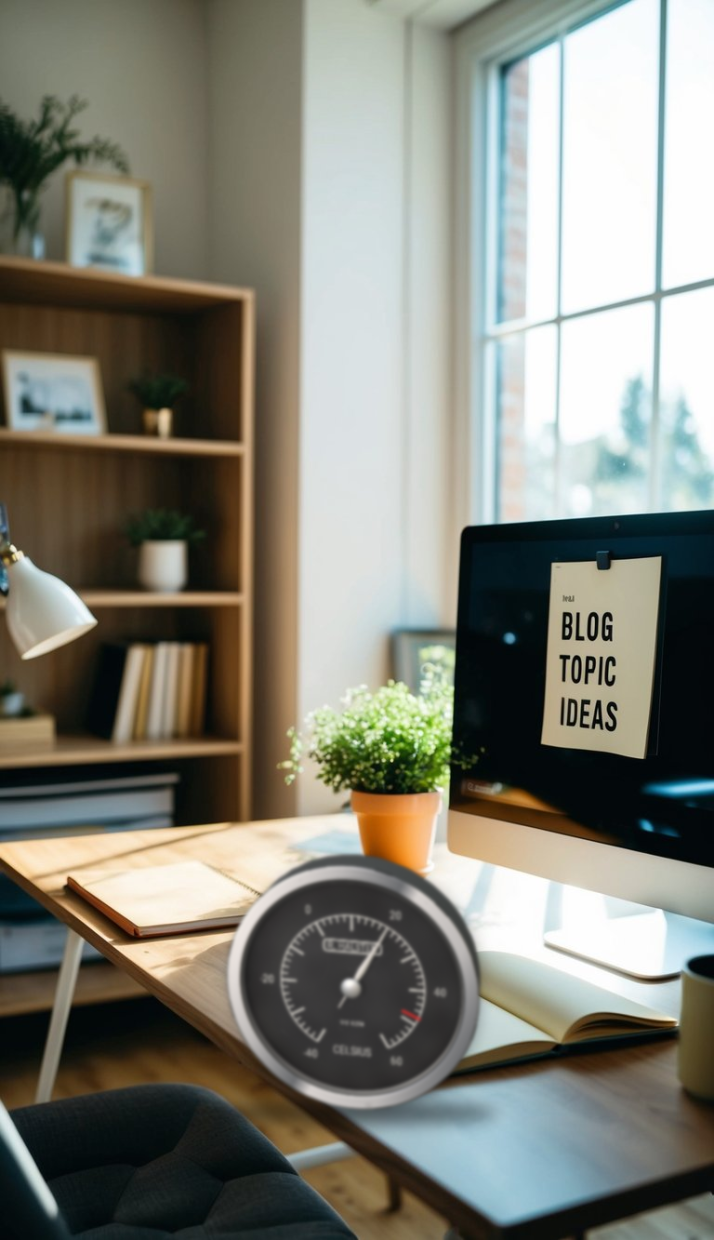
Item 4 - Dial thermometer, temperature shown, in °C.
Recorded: 20 °C
